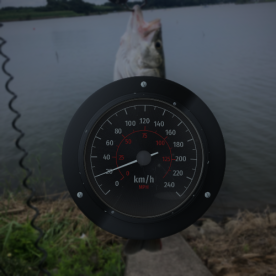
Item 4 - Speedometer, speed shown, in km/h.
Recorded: 20 km/h
